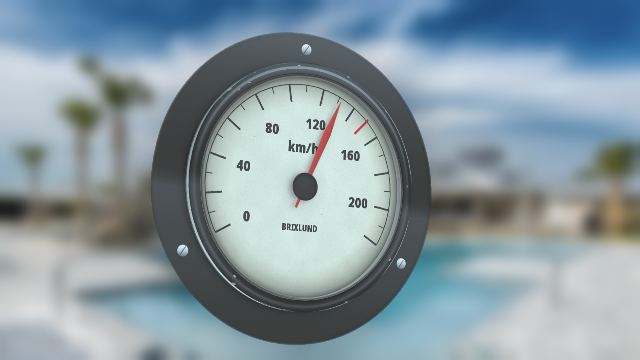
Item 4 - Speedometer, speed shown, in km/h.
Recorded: 130 km/h
